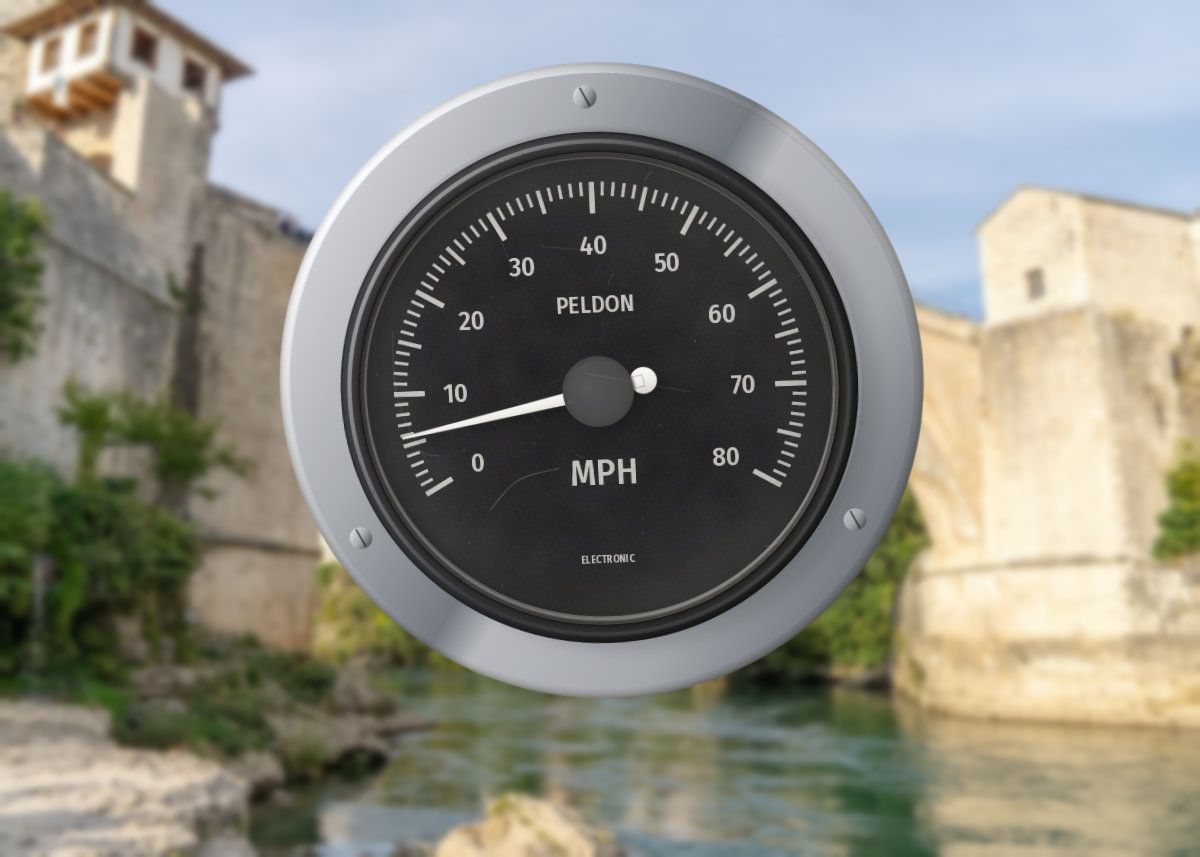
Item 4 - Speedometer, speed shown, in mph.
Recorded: 6 mph
